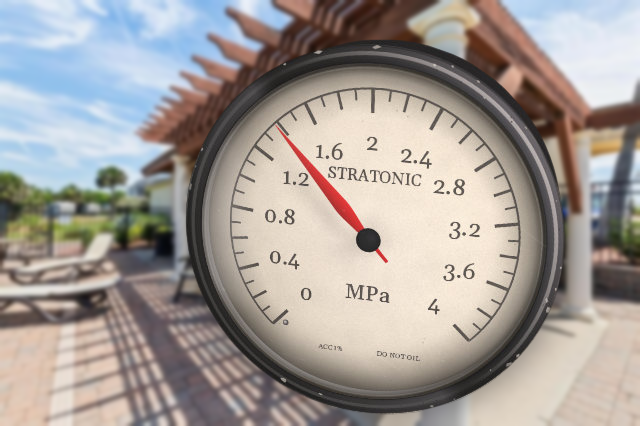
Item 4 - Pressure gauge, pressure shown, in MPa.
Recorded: 1.4 MPa
